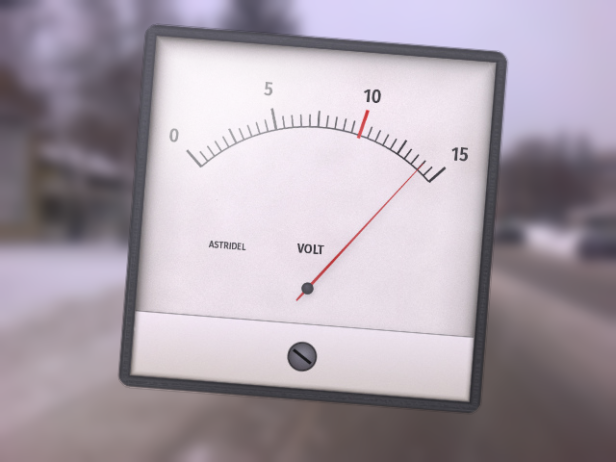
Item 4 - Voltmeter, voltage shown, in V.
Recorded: 14 V
